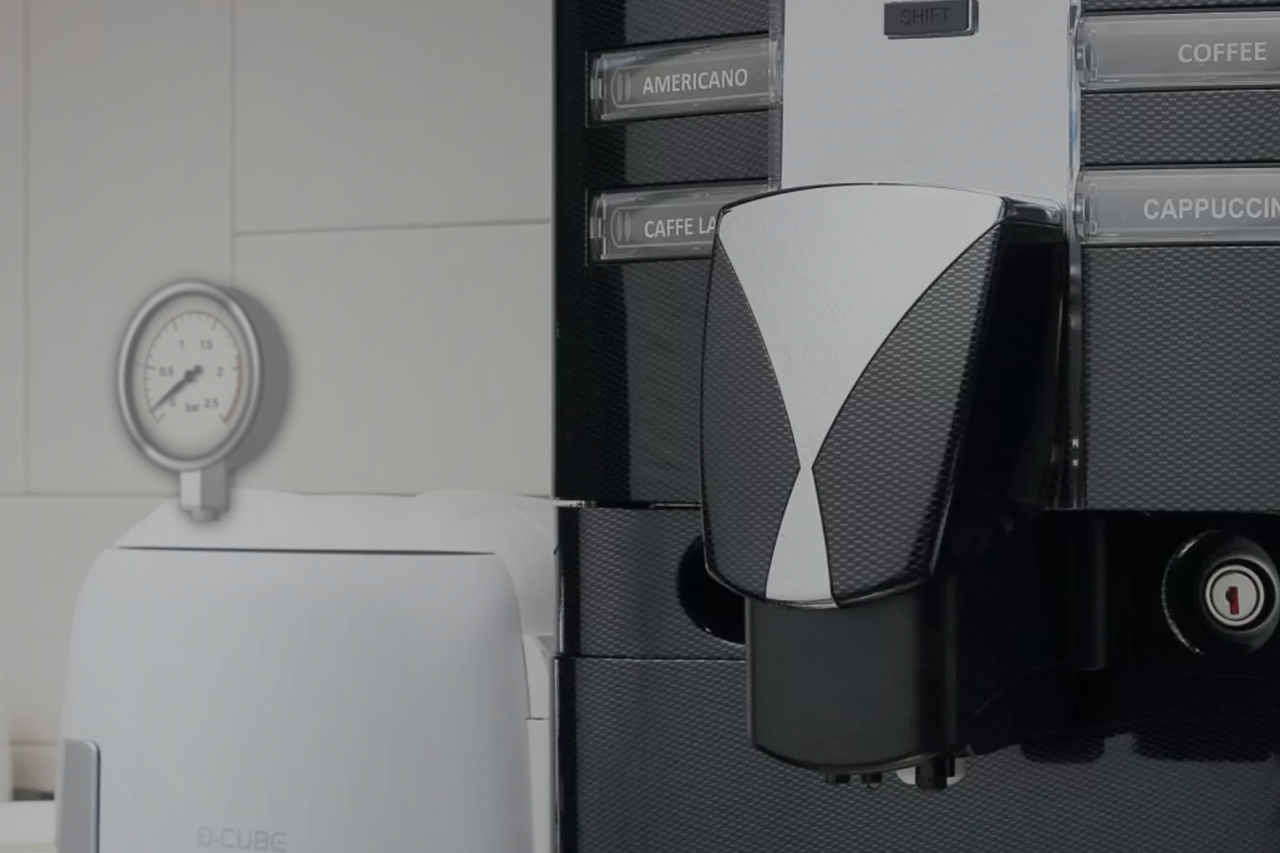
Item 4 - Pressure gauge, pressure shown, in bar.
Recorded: 0.1 bar
